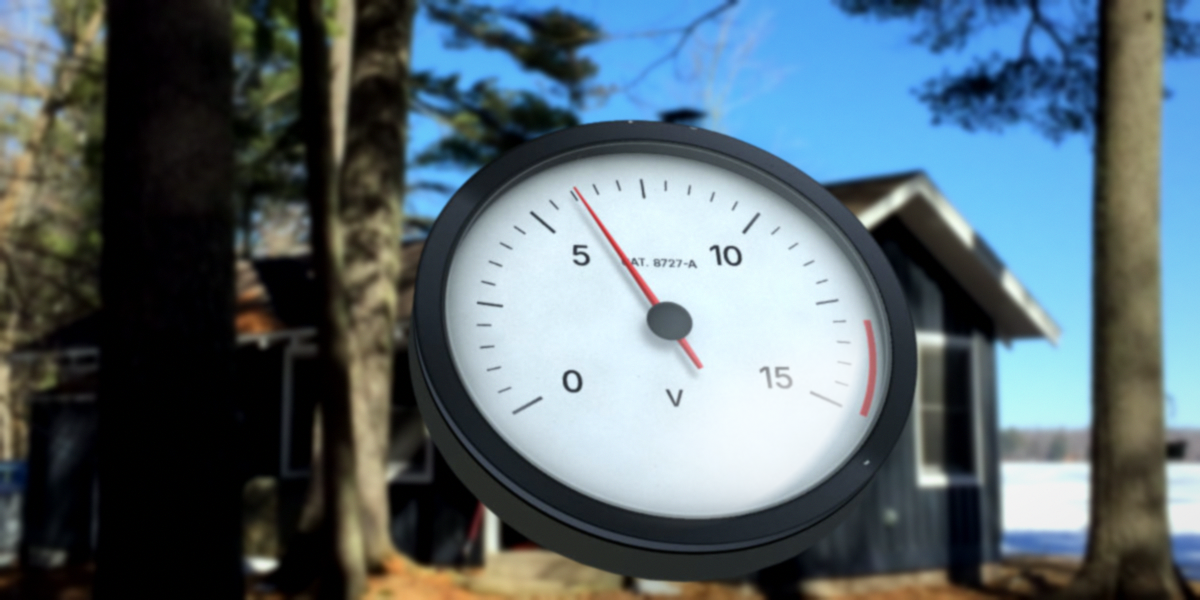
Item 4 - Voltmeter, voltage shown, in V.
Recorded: 6 V
